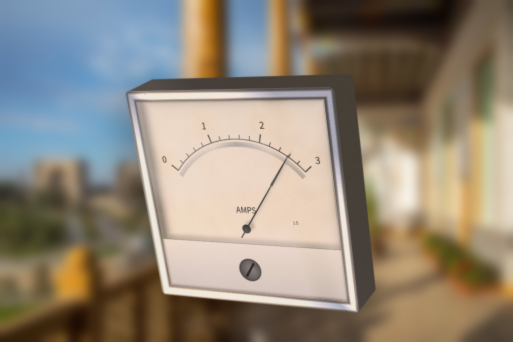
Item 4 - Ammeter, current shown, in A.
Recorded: 2.6 A
